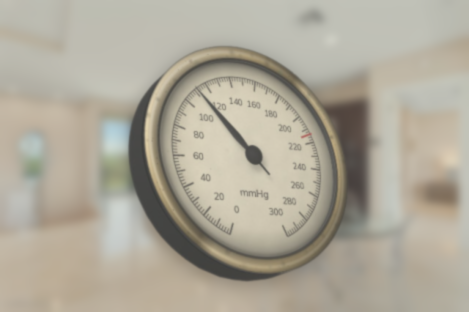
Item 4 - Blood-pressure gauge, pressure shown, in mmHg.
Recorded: 110 mmHg
